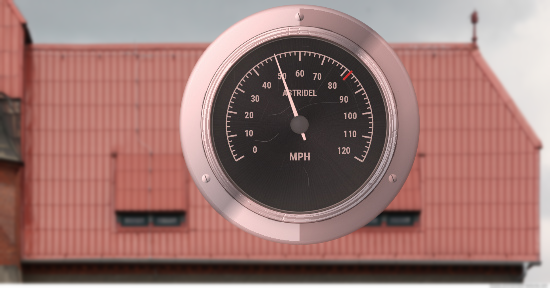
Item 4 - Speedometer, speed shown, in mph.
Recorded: 50 mph
